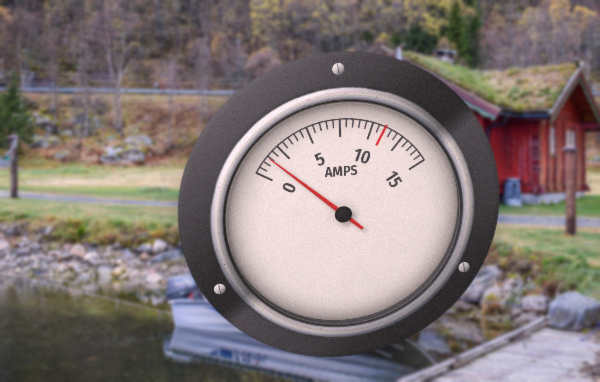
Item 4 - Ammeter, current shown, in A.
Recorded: 1.5 A
